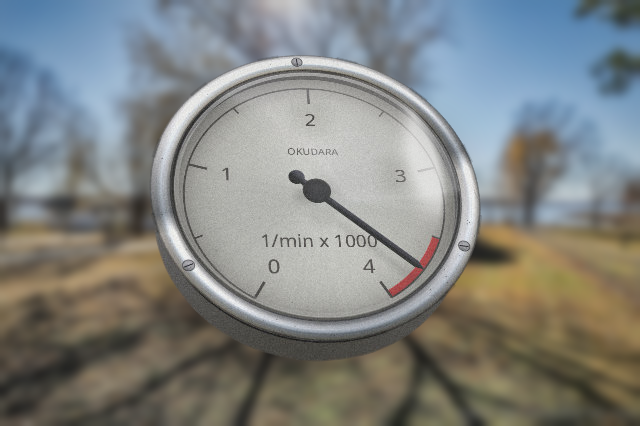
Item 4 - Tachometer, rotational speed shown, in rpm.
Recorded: 3750 rpm
